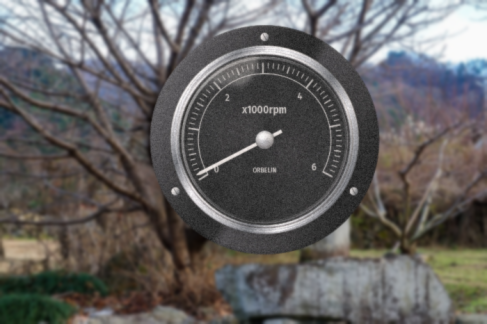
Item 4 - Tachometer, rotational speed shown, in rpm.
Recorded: 100 rpm
